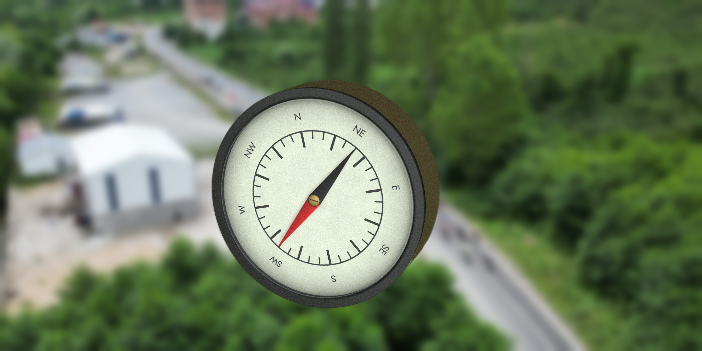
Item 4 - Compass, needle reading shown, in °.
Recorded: 230 °
